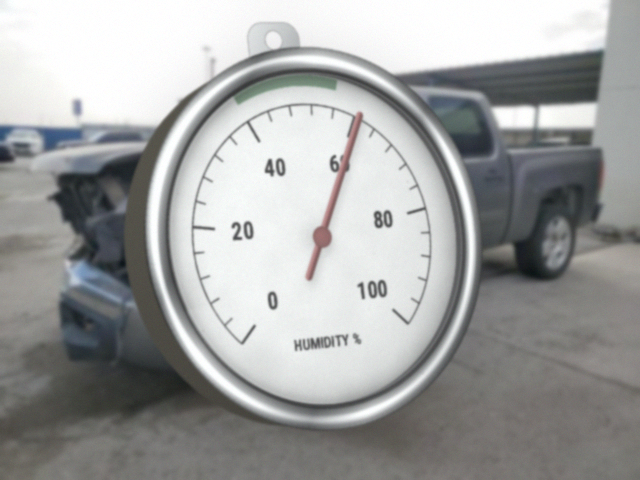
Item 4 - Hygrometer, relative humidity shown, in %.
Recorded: 60 %
